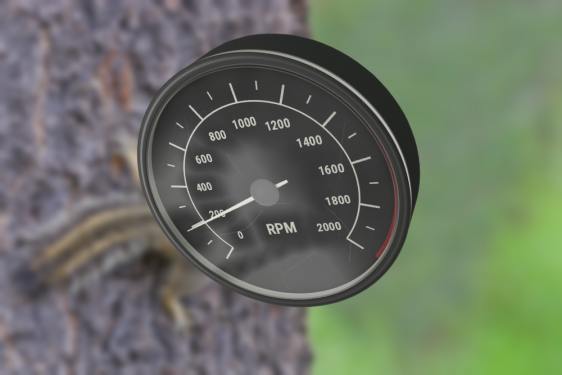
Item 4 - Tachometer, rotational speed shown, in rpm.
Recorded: 200 rpm
